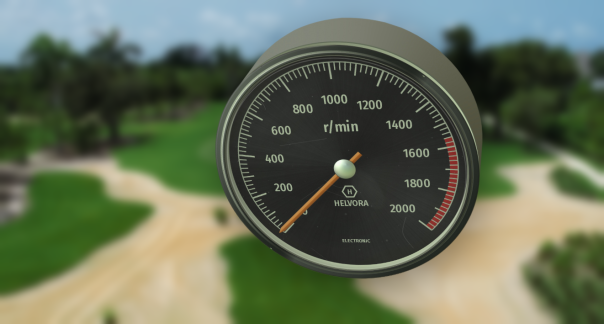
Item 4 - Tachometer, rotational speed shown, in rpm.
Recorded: 20 rpm
